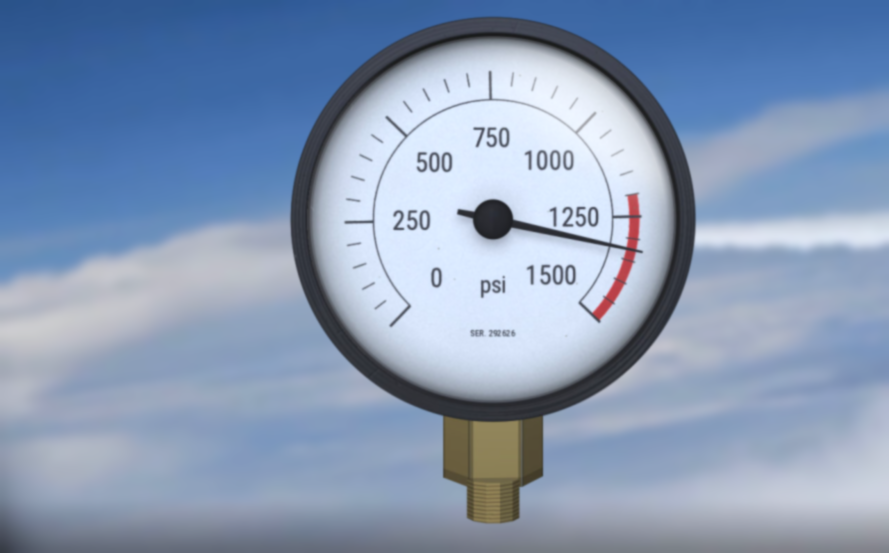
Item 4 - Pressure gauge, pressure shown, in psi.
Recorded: 1325 psi
